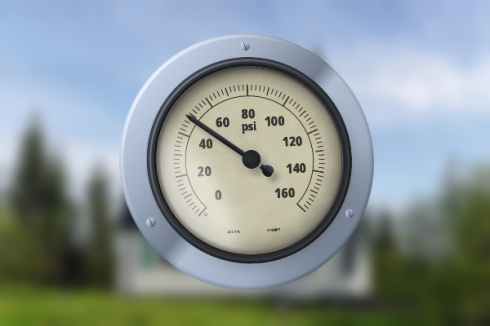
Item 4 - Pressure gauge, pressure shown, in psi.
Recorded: 48 psi
